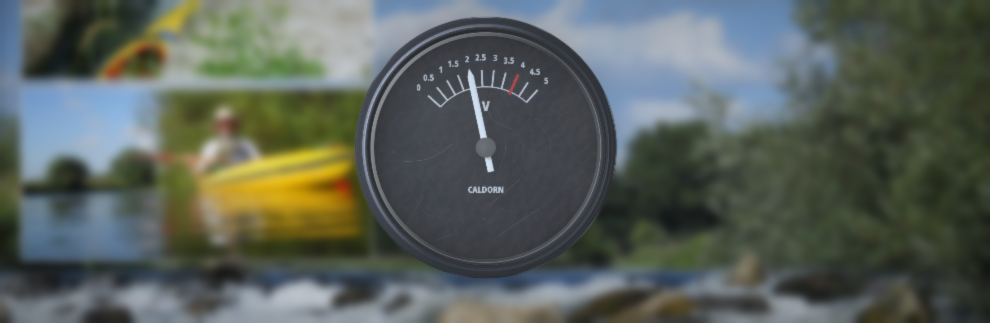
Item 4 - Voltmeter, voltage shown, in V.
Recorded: 2 V
